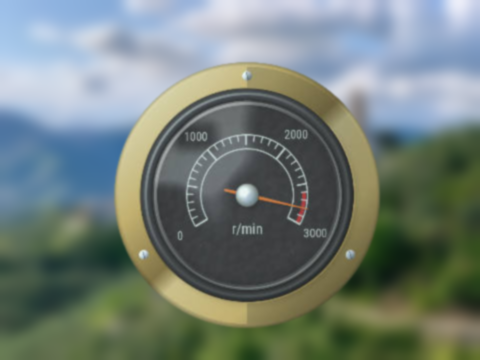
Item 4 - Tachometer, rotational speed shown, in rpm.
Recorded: 2800 rpm
